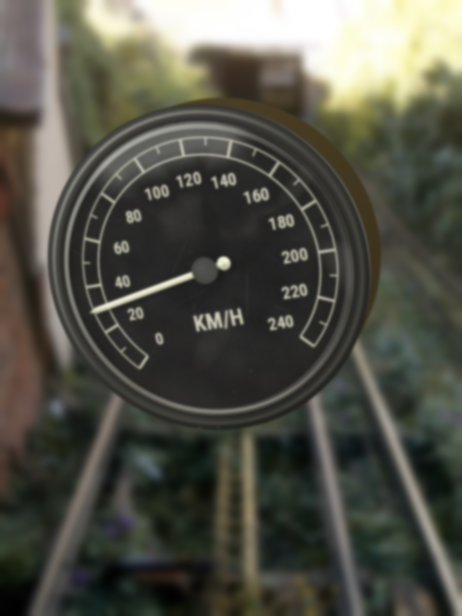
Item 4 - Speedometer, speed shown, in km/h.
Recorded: 30 km/h
